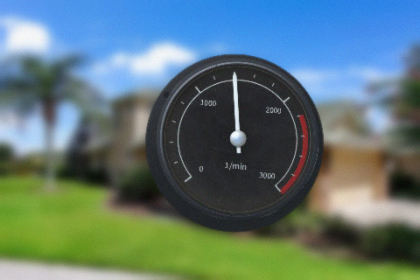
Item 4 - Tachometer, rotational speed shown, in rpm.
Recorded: 1400 rpm
